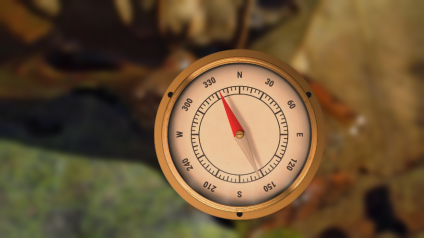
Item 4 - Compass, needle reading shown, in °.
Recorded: 335 °
